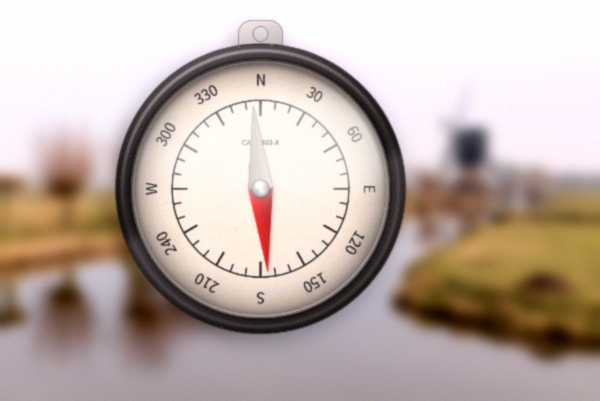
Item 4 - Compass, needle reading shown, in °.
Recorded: 175 °
